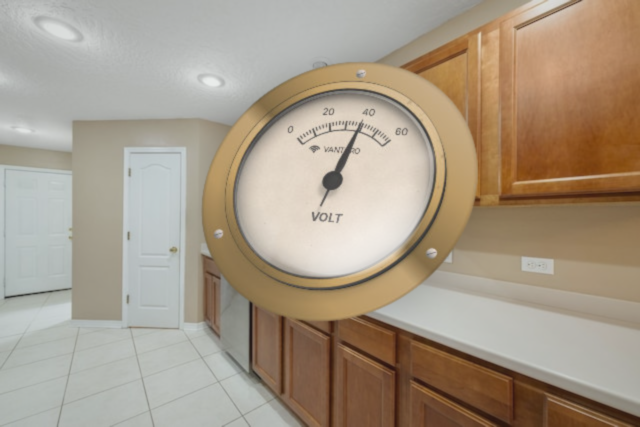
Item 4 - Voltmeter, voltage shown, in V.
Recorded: 40 V
